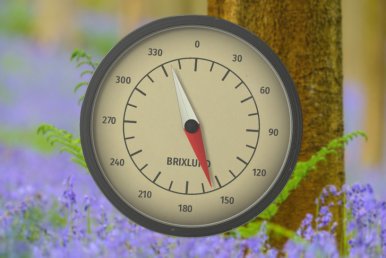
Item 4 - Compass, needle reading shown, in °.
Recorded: 157.5 °
